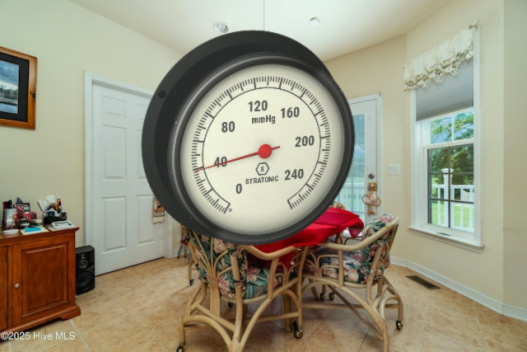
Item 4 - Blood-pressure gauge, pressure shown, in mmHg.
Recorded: 40 mmHg
